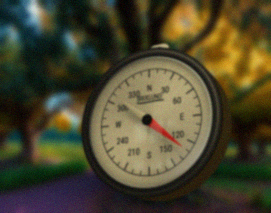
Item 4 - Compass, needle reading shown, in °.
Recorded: 130 °
